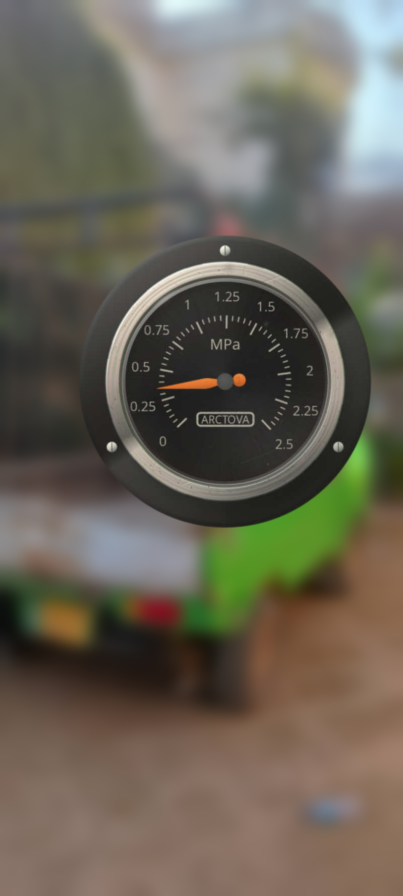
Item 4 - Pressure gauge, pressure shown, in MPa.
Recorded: 0.35 MPa
